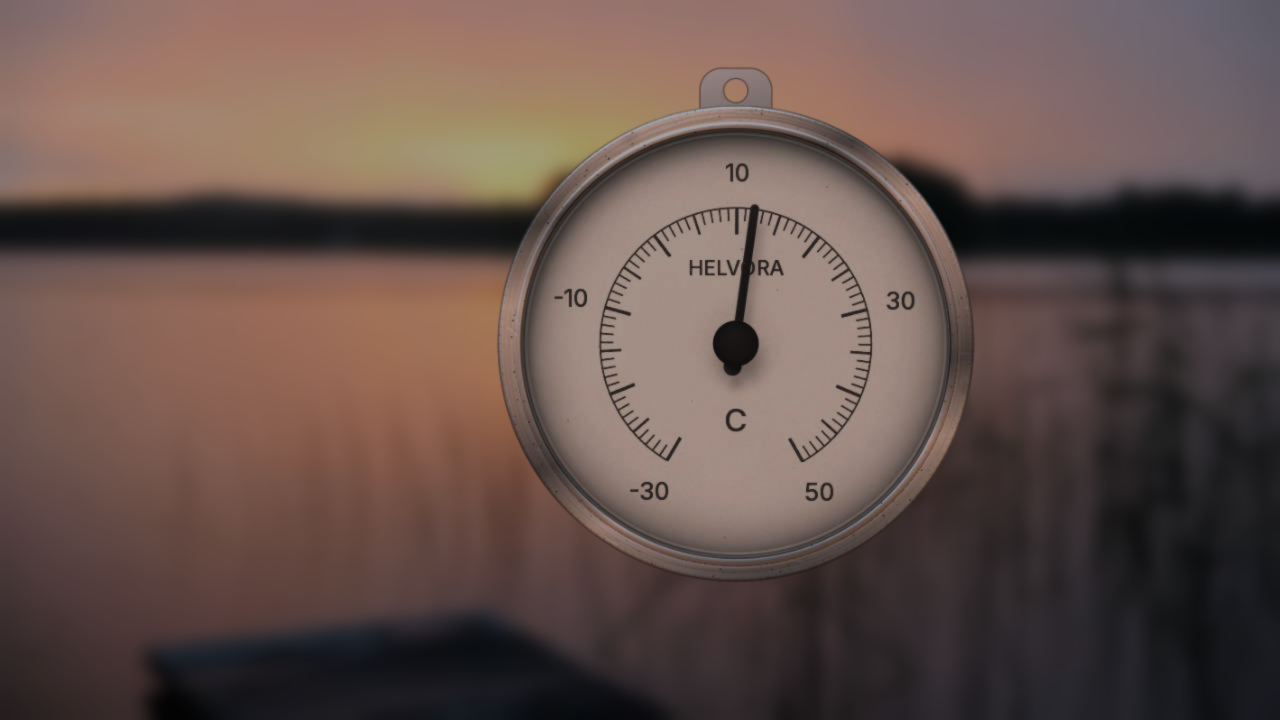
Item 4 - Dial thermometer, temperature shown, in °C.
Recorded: 12 °C
